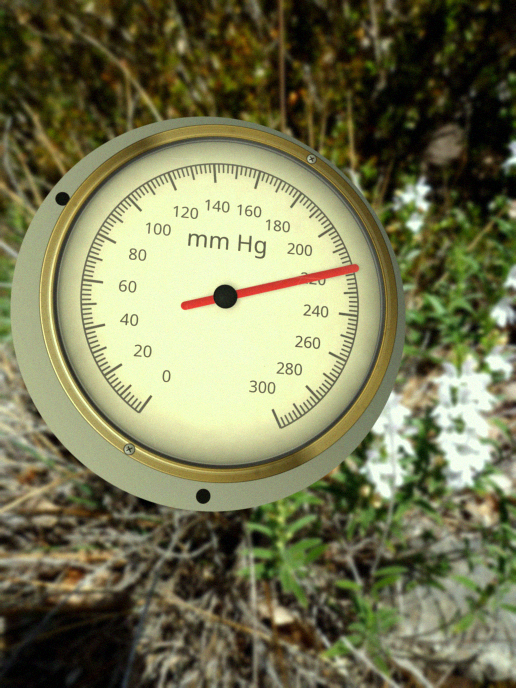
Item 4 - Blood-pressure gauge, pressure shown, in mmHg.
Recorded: 220 mmHg
